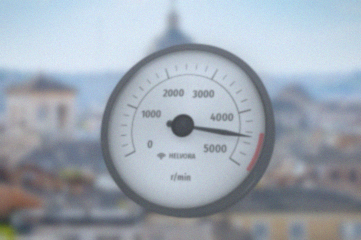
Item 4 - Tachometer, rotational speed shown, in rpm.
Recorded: 4500 rpm
